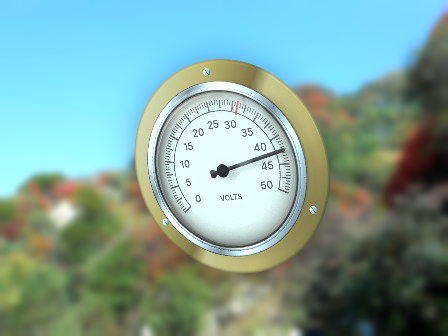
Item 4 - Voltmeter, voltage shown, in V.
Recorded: 42.5 V
